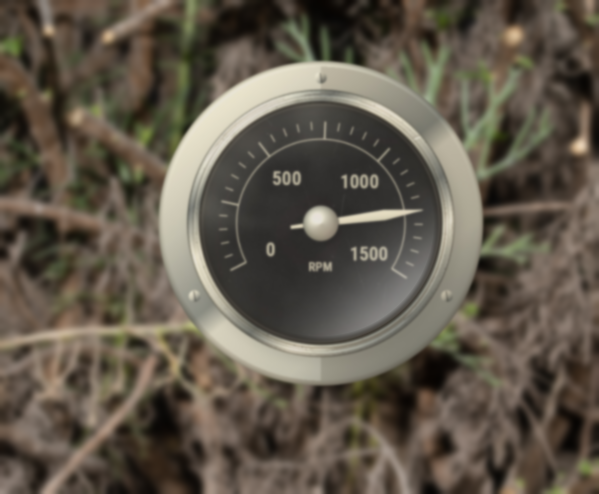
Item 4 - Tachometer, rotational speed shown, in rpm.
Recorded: 1250 rpm
